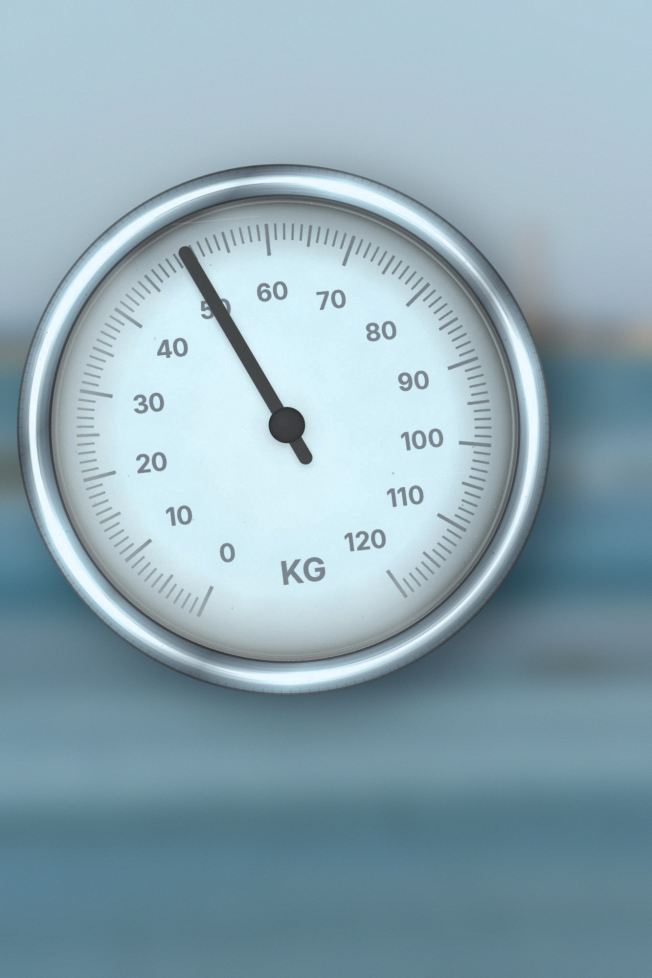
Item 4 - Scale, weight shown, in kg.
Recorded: 50 kg
